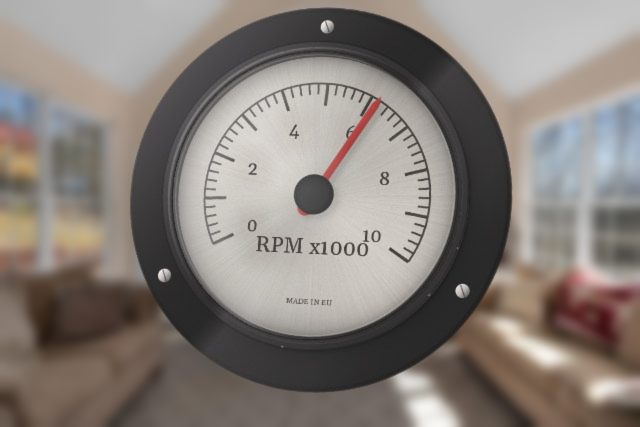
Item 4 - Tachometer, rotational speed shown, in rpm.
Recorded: 6200 rpm
